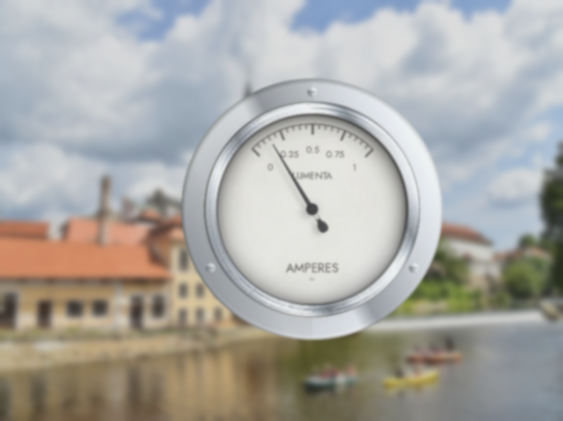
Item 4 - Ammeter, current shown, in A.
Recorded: 0.15 A
